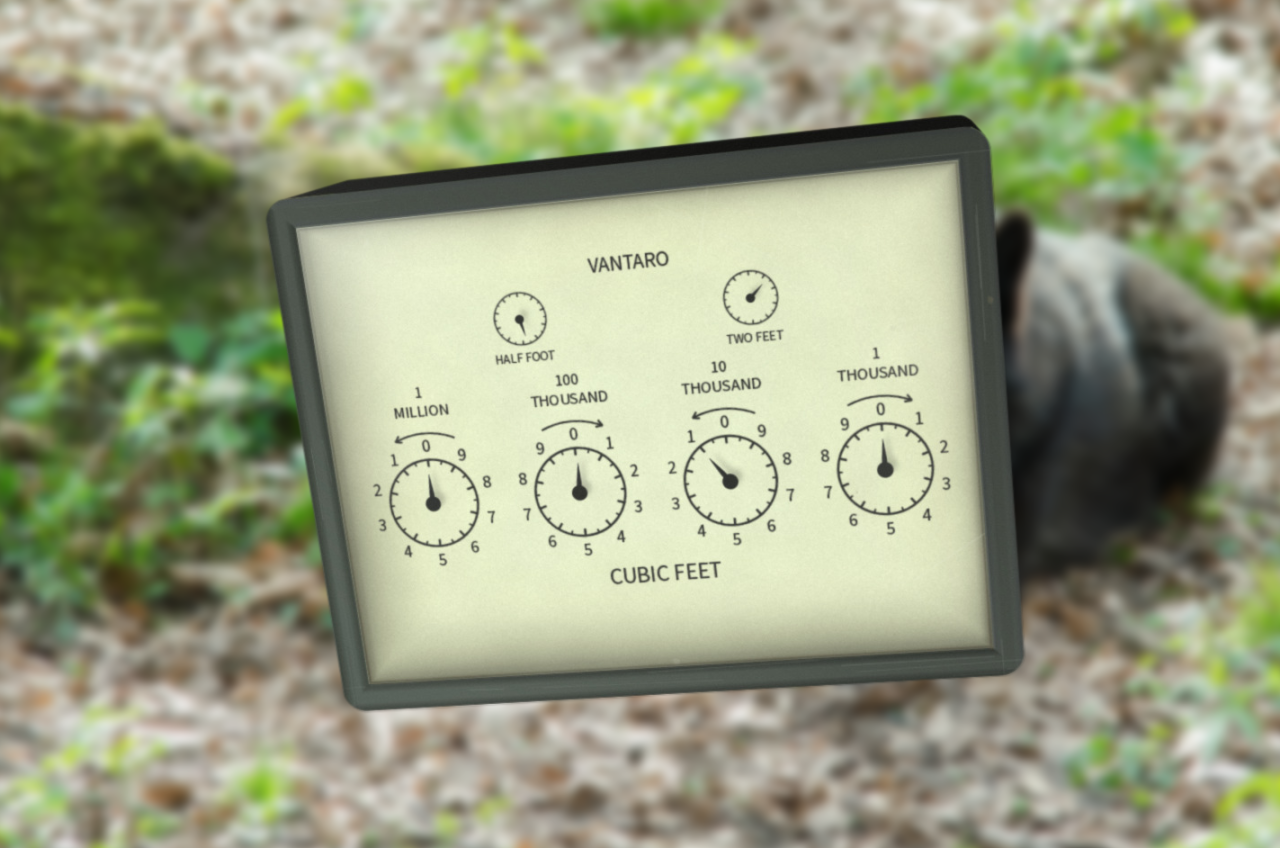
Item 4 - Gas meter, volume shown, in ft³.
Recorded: 1000 ft³
